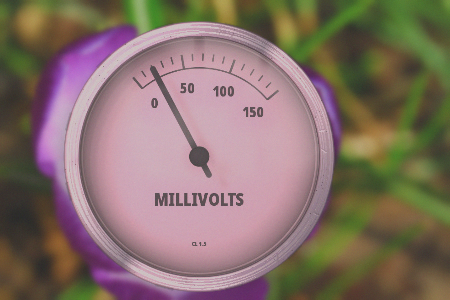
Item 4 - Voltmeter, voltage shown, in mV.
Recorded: 20 mV
